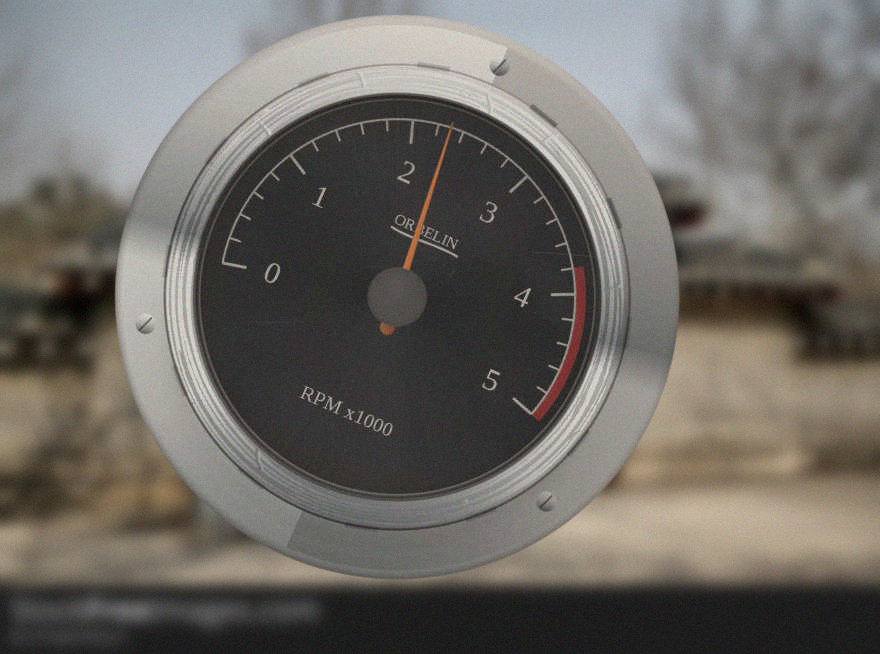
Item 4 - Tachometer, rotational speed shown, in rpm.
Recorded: 2300 rpm
